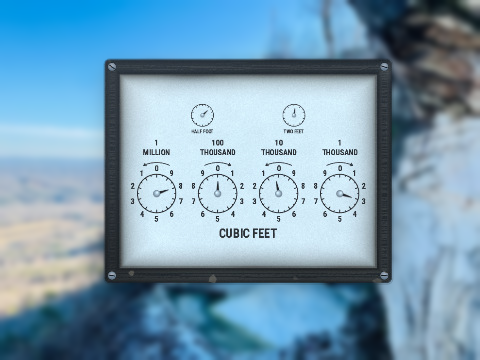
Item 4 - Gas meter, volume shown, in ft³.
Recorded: 800300 ft³
